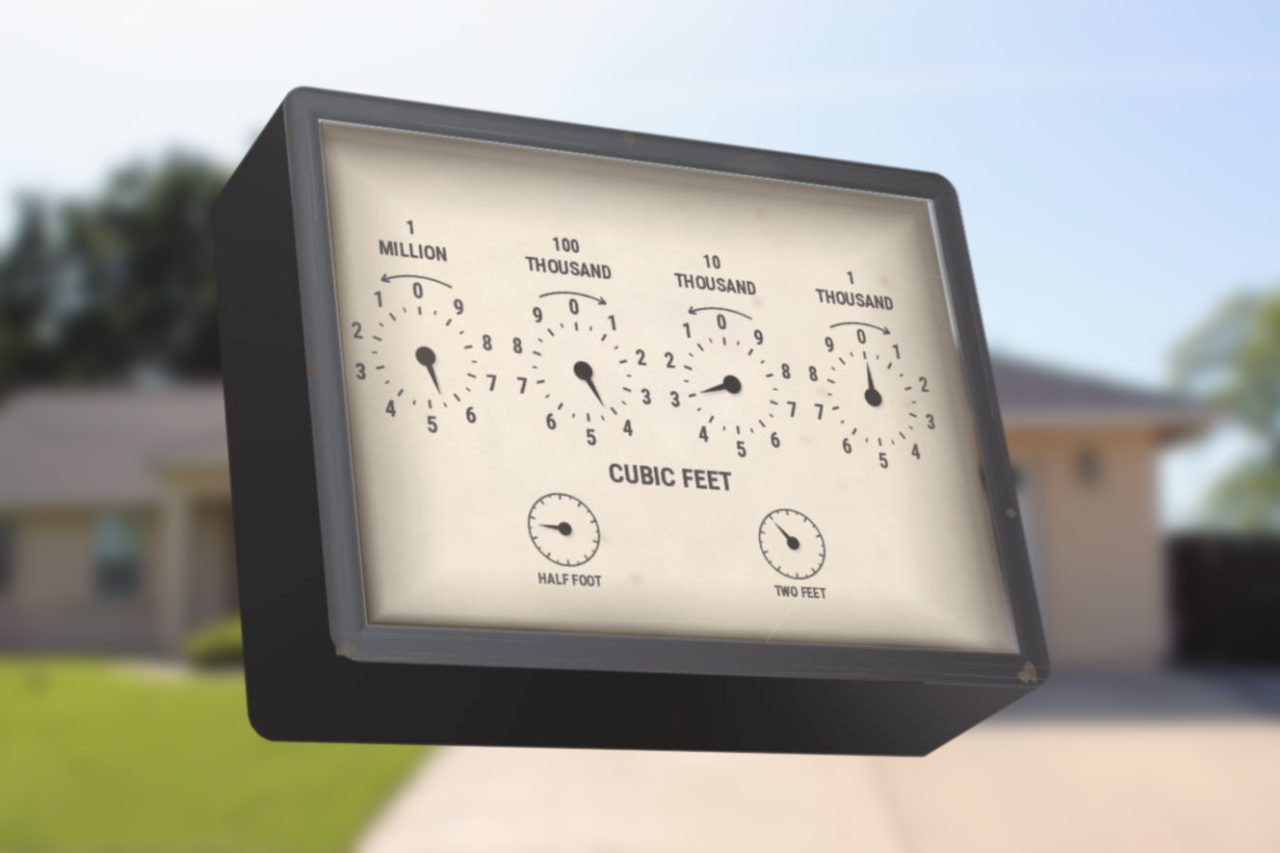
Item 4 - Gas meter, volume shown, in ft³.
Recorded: 543000 ft³
